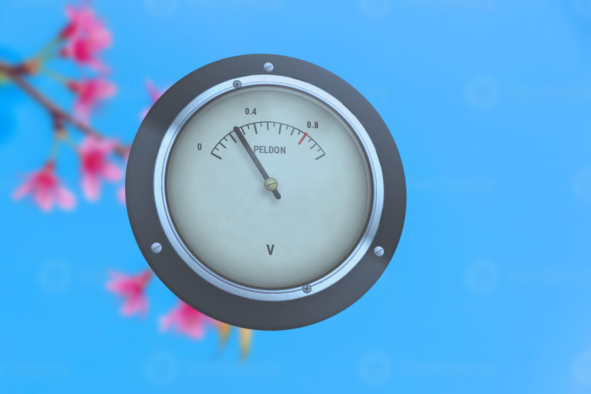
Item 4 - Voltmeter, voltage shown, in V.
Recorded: 0.25 V
